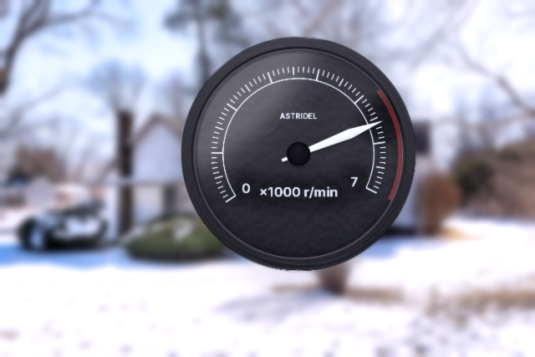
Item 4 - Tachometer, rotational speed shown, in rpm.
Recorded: 5600 rpm
